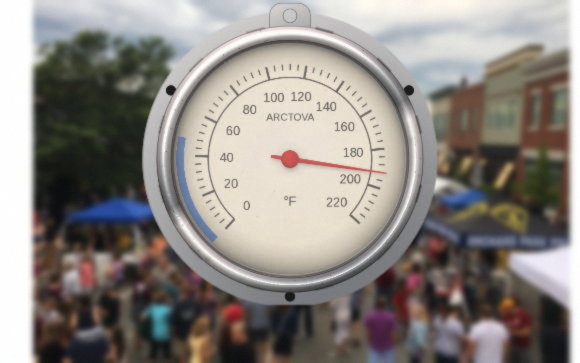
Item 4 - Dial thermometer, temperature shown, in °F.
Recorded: 192 °F
